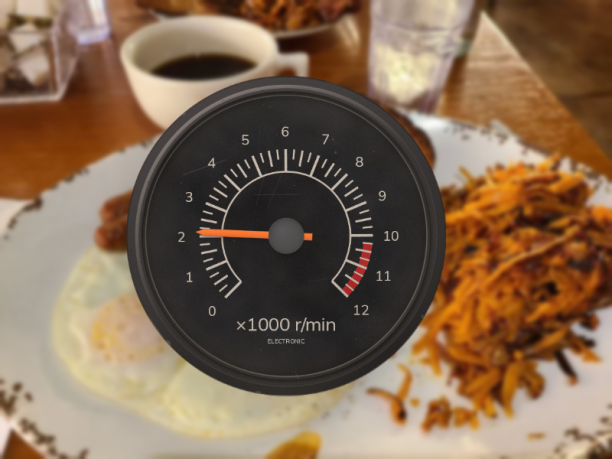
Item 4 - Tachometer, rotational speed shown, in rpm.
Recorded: 2125 rpm
